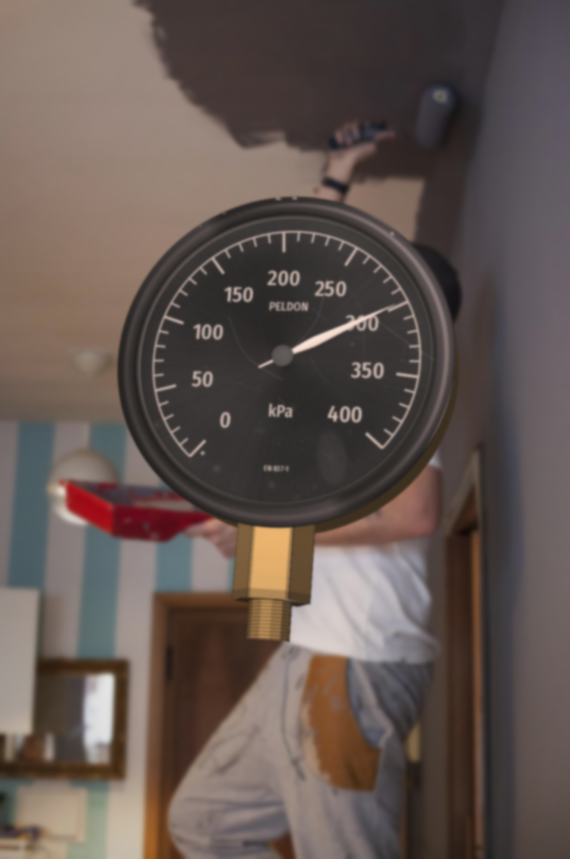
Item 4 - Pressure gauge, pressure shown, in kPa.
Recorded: 300 kPa
